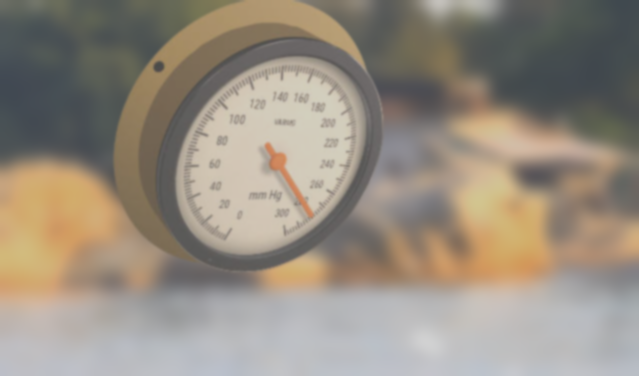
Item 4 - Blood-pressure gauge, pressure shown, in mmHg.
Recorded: 280 mmHg
